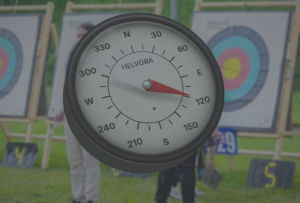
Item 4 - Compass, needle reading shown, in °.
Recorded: 120 °
